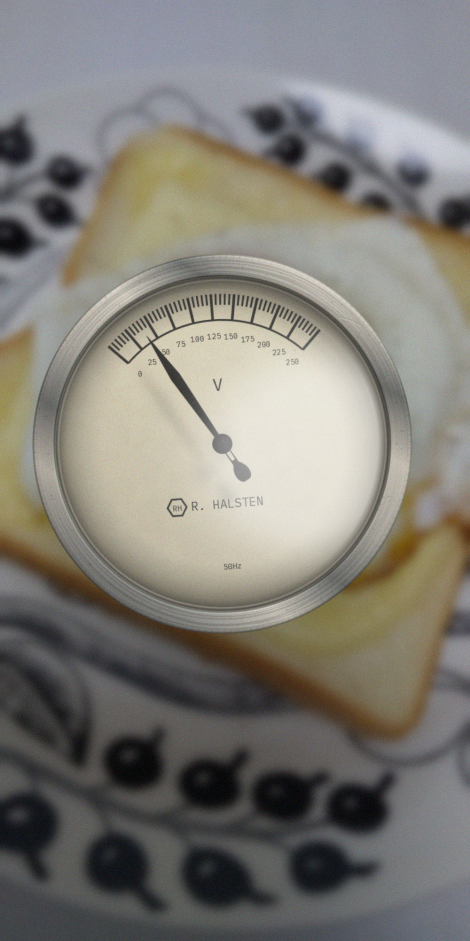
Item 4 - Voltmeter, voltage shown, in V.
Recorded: 40 V
